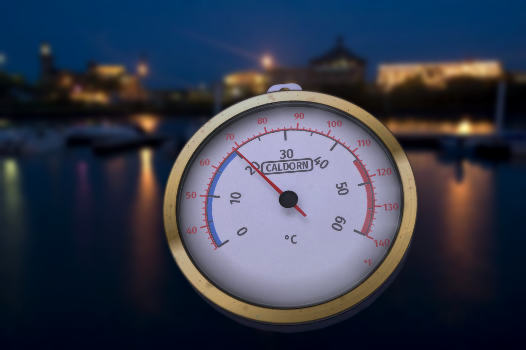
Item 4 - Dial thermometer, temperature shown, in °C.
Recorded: 20 °C
